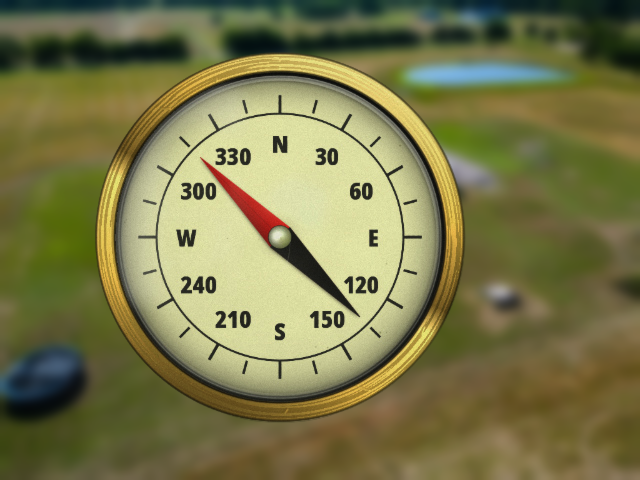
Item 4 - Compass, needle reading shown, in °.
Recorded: 315 °
